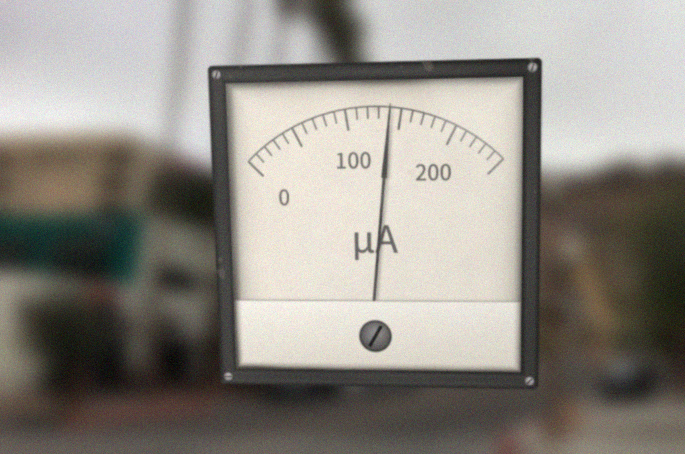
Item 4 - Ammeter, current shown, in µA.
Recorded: 140 µA
